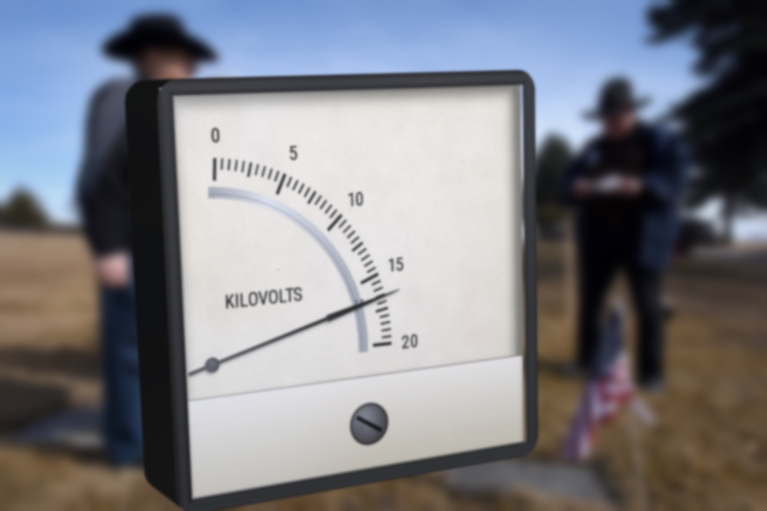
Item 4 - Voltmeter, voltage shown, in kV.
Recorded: 16.5 kV
